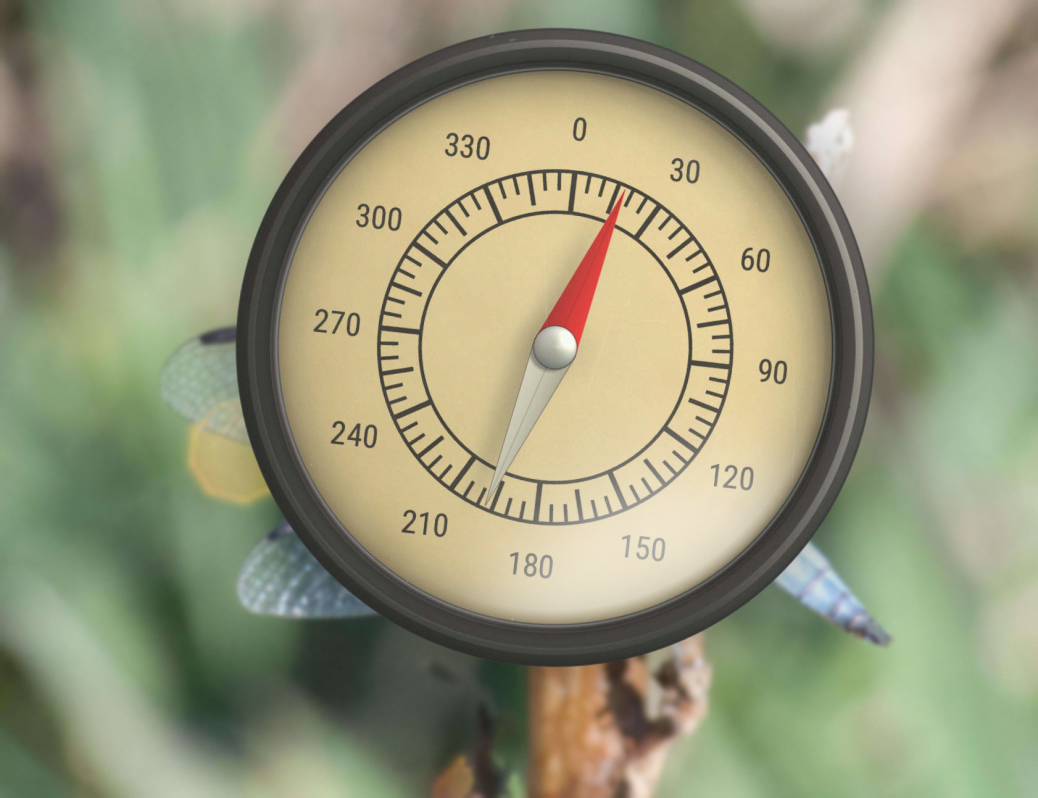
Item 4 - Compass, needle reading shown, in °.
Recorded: 17.5 °
